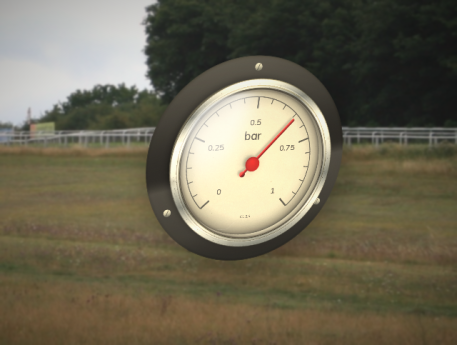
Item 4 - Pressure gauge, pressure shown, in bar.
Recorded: 0.65 bar
